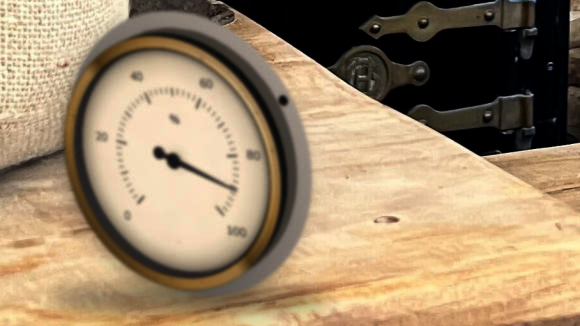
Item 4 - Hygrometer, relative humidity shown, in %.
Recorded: 90 %
